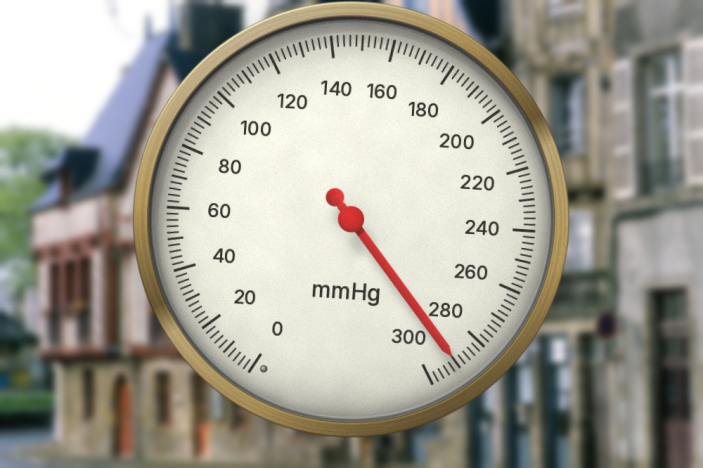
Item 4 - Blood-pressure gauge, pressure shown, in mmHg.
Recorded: 290 mmHg
